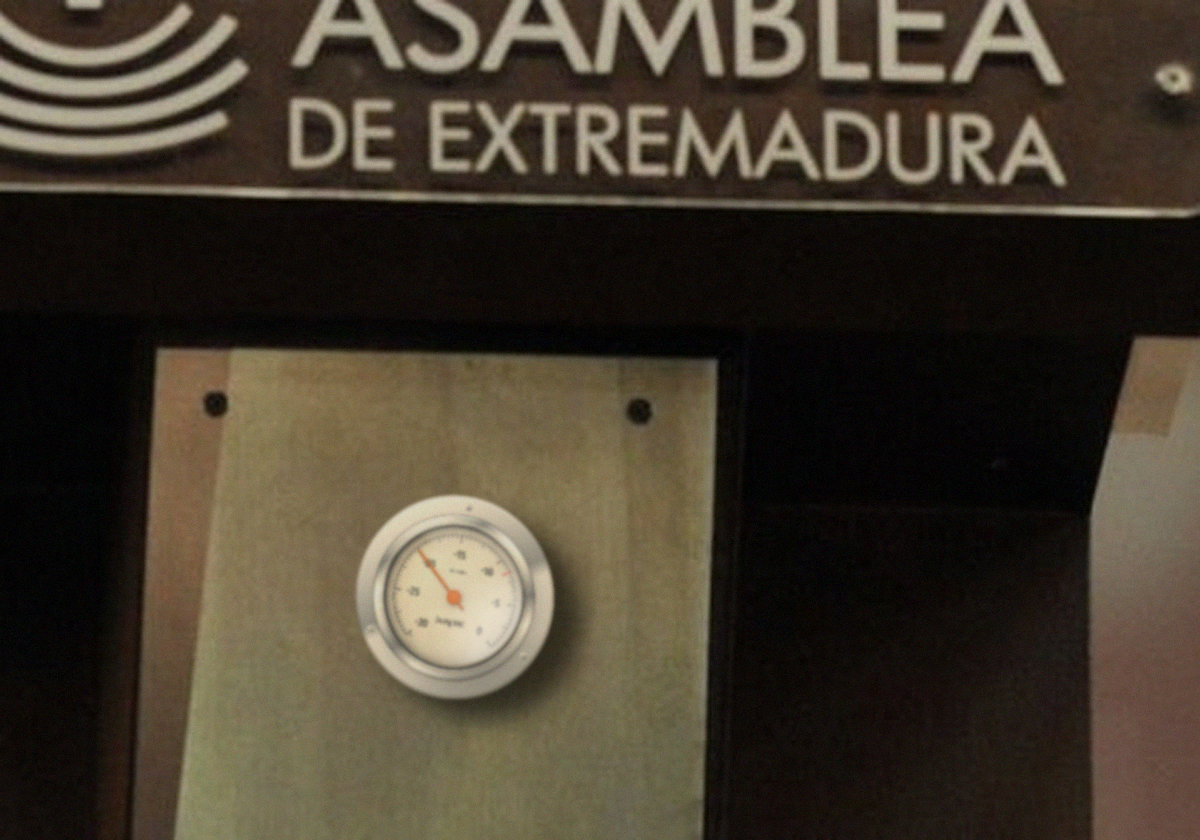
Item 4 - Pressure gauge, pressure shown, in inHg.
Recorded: -20 inHg
